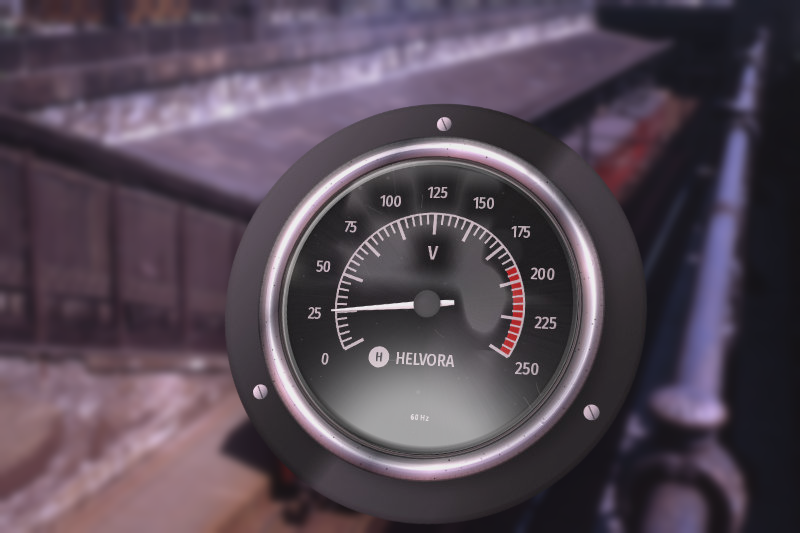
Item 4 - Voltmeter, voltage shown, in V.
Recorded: 25 V
